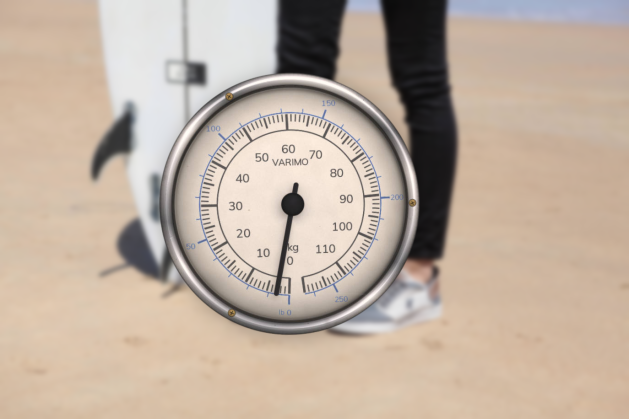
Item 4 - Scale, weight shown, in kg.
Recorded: 3 kg
